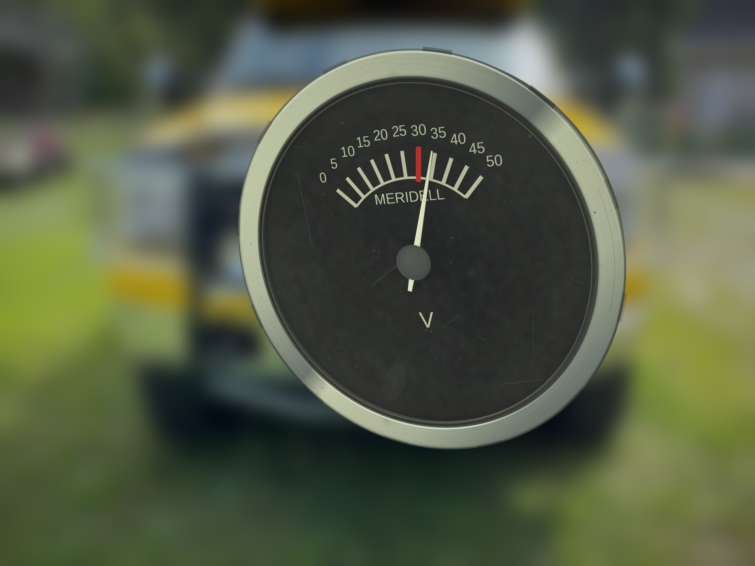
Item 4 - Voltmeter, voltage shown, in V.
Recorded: 35 V
